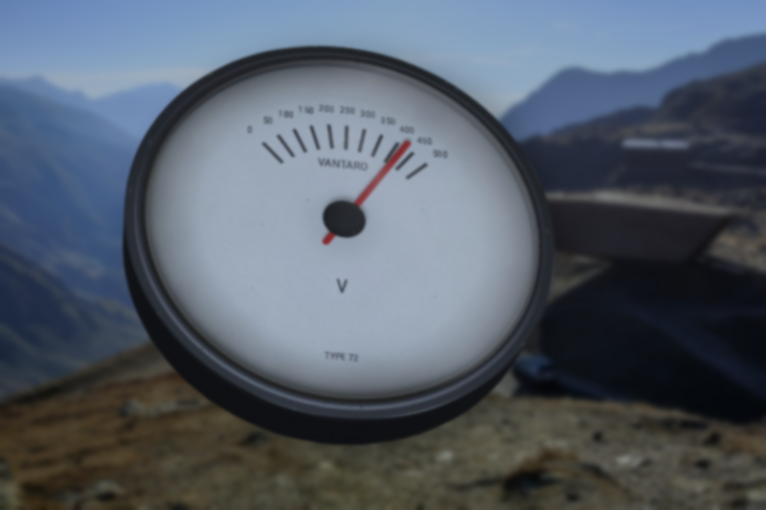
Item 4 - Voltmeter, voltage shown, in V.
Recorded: 425 V
